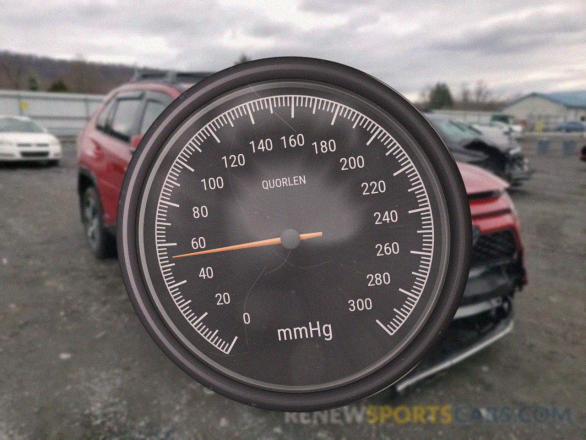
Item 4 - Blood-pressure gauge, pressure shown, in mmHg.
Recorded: 54 mmHg
